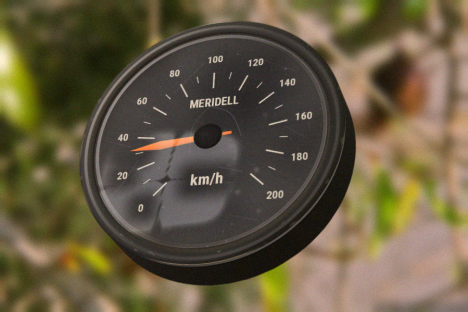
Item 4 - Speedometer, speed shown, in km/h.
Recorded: 30 km/h
